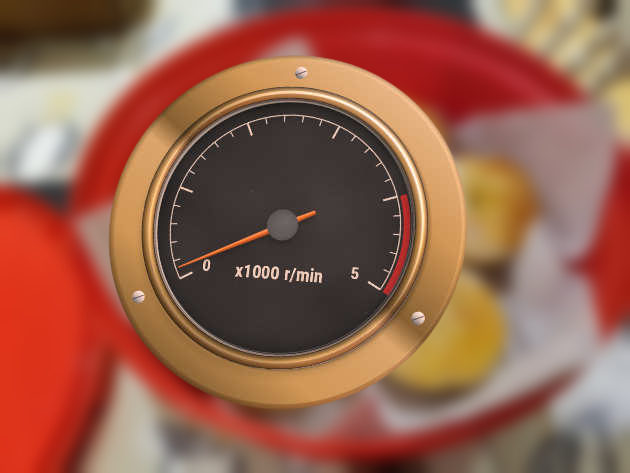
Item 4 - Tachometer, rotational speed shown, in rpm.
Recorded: 100 rpm
